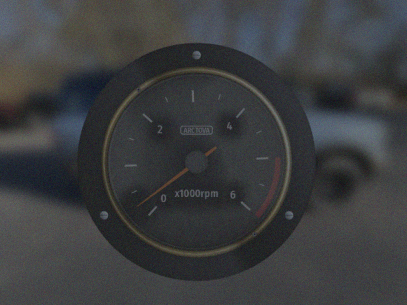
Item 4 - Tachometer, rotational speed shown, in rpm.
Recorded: 250 rpm
